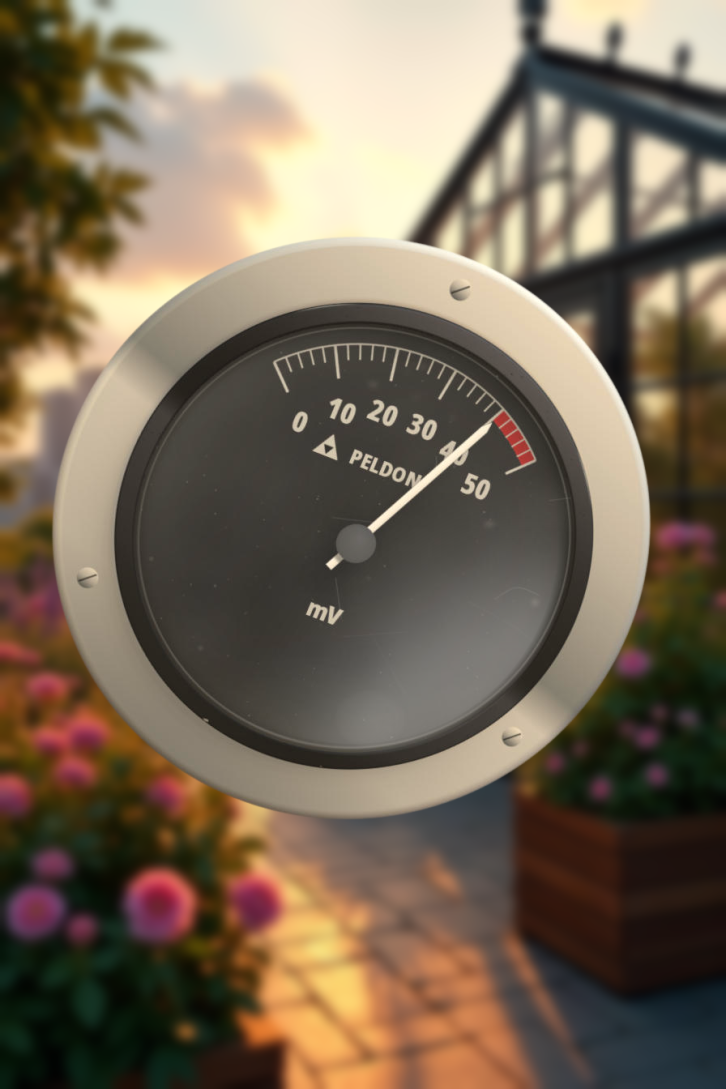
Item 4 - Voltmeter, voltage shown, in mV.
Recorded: 40 mV
